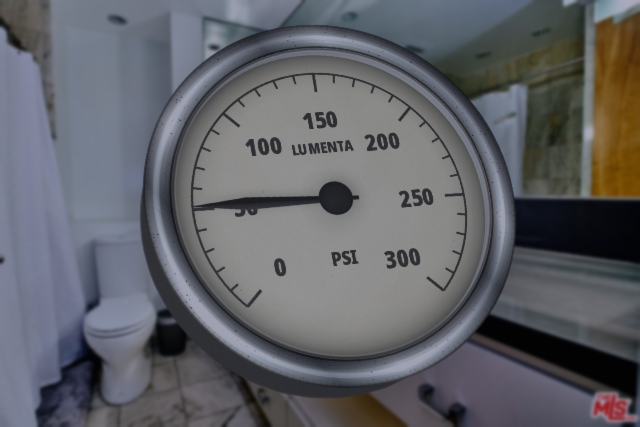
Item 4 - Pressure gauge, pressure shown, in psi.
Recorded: 50 psi
